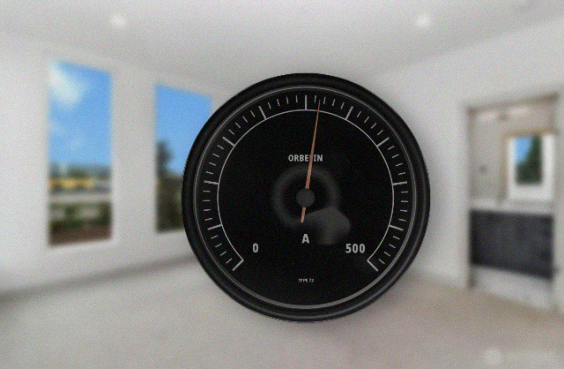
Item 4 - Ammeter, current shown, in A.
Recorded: 265 A
